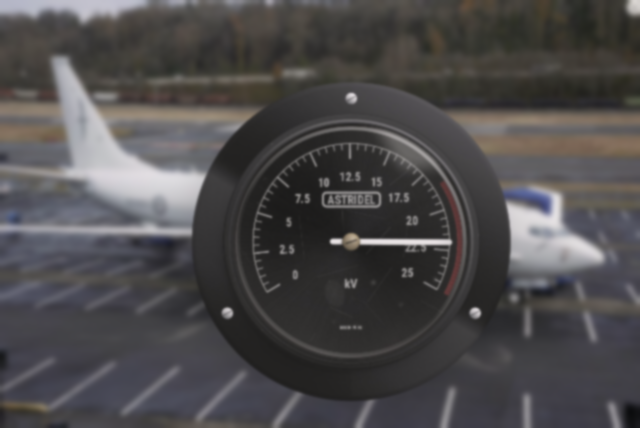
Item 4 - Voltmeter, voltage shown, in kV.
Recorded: 22 kV
